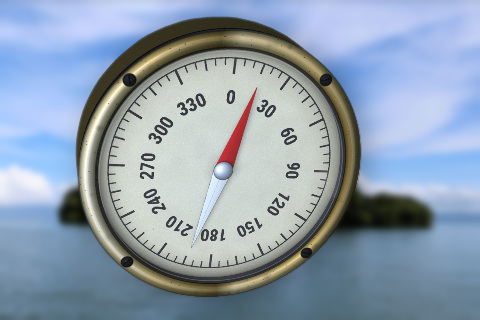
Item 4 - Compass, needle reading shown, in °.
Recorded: 15 °
